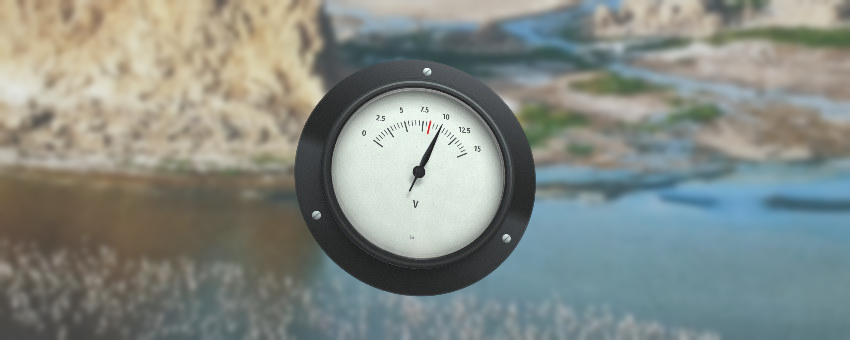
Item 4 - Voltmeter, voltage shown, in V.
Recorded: 10 V
